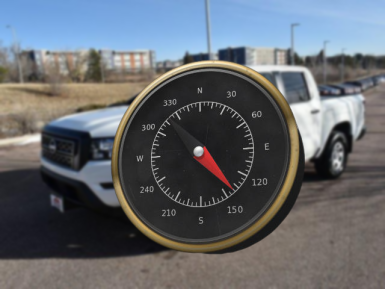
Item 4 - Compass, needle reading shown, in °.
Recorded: 140 °
